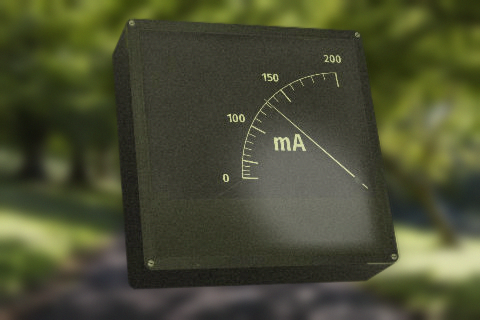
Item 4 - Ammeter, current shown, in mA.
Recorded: 130 mA
